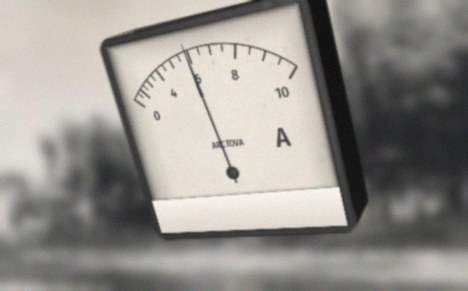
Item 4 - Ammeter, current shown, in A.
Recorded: 6 A
